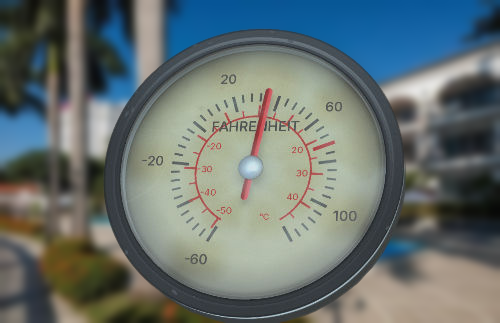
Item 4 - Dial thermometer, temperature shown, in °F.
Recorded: 36 °F
